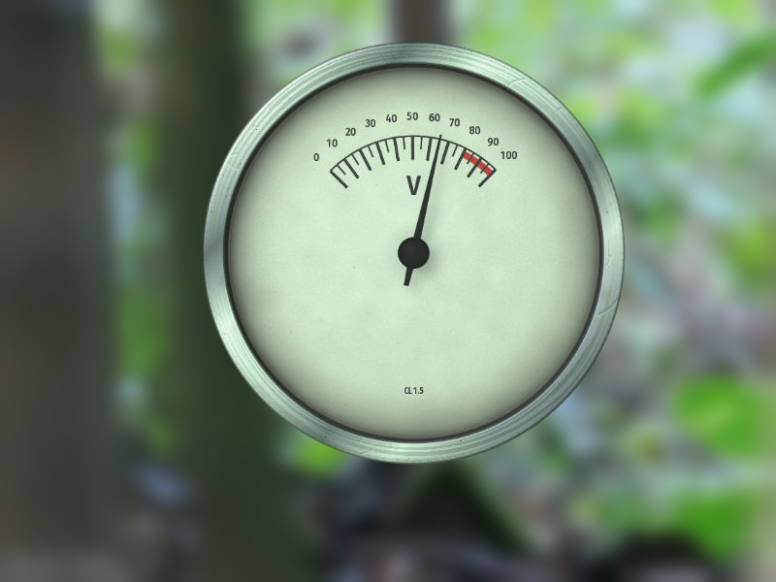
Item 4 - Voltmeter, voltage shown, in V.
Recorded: 65 V
